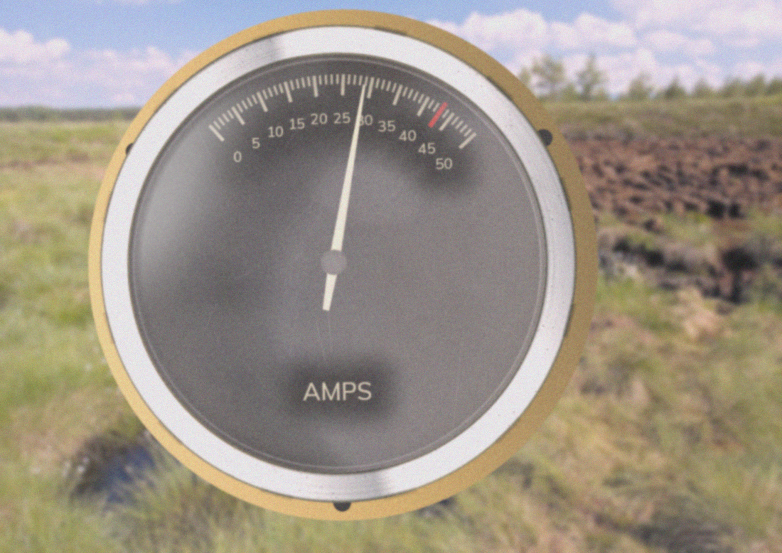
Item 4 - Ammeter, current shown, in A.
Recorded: 29 A
